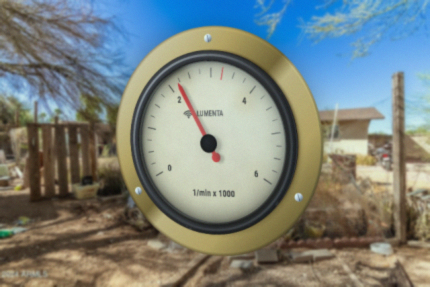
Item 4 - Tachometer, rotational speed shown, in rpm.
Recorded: 2250 rpm
